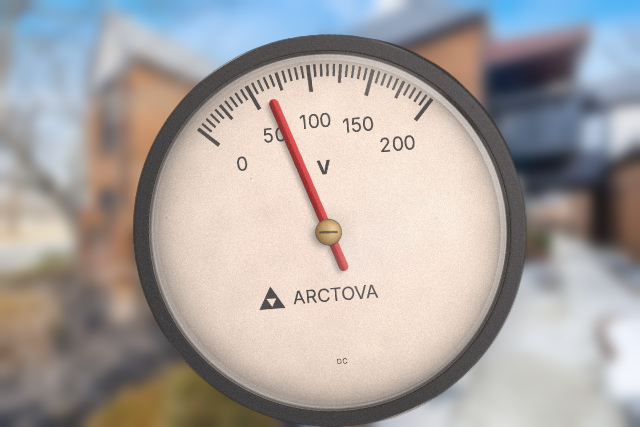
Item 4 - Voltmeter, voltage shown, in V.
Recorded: 65 V
